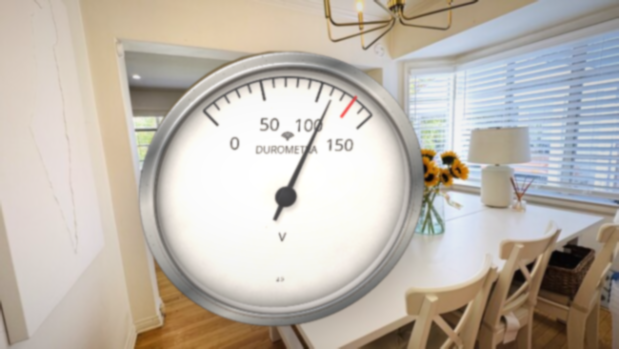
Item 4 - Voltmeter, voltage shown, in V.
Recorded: 110 V
